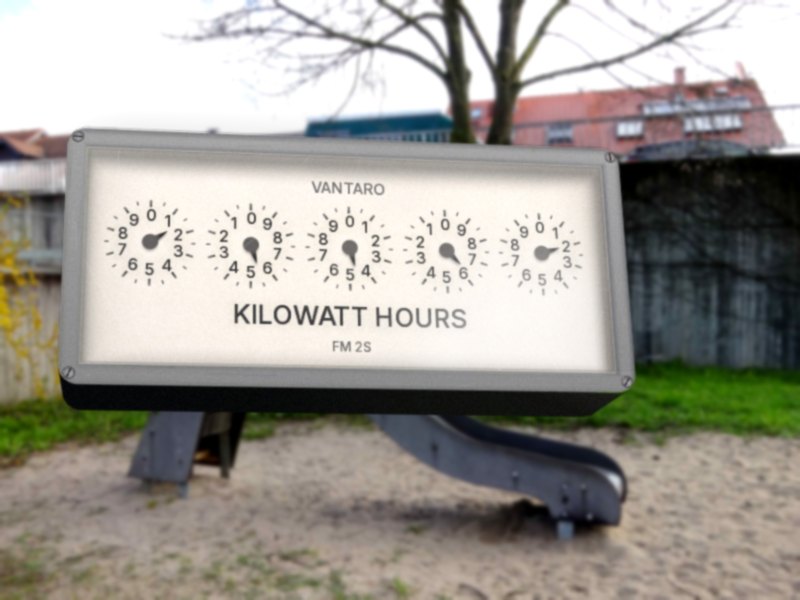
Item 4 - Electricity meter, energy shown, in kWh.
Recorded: 15462 kWh
